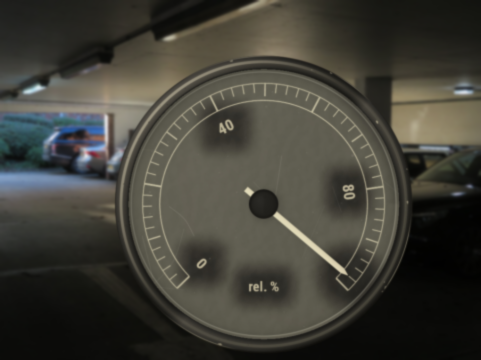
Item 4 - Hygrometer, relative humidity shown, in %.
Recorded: 98 %
